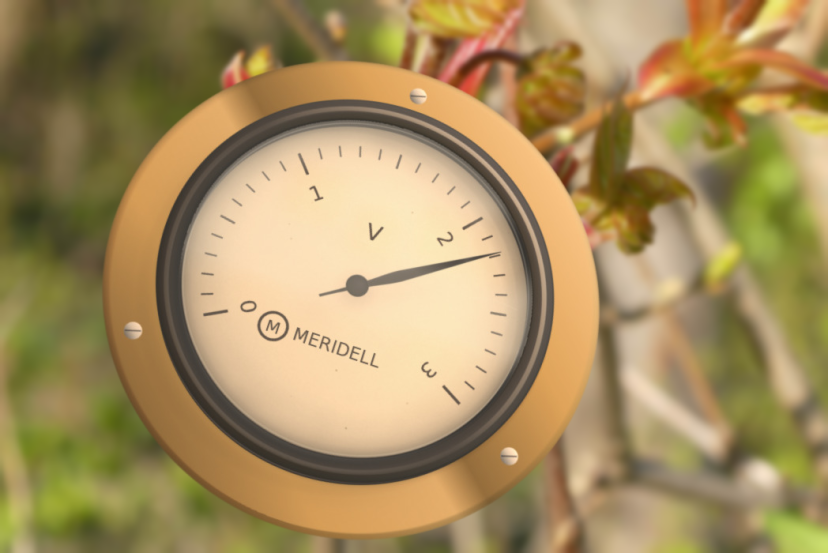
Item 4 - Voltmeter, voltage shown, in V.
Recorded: 2.2 V
